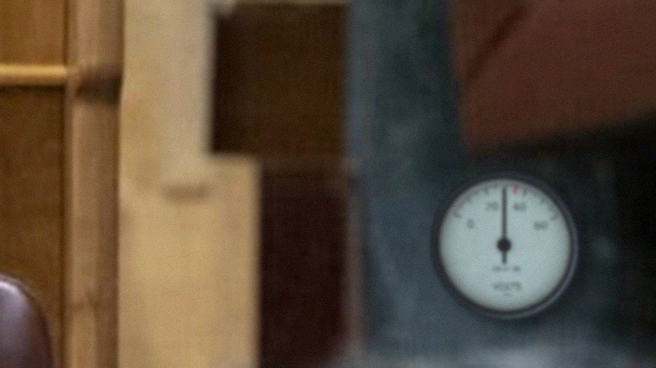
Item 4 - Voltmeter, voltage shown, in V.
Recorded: 30 V
